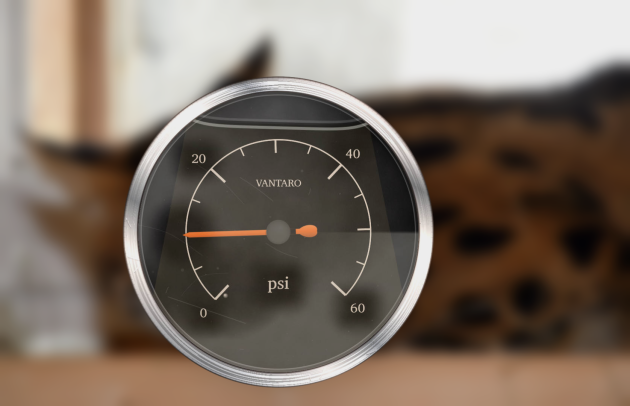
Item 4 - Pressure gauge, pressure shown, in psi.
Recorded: 10 psi
